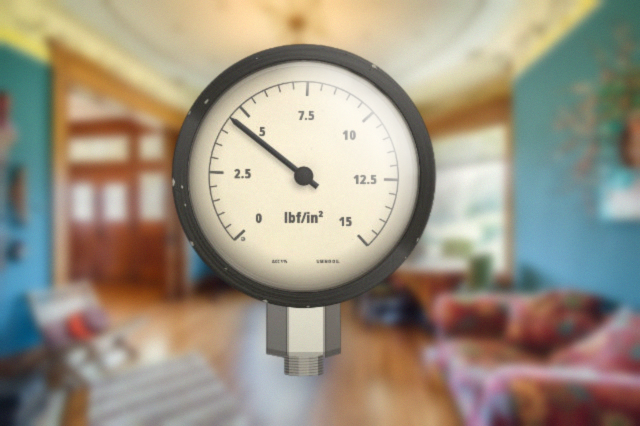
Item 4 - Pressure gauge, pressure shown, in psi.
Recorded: 4.5 psi
